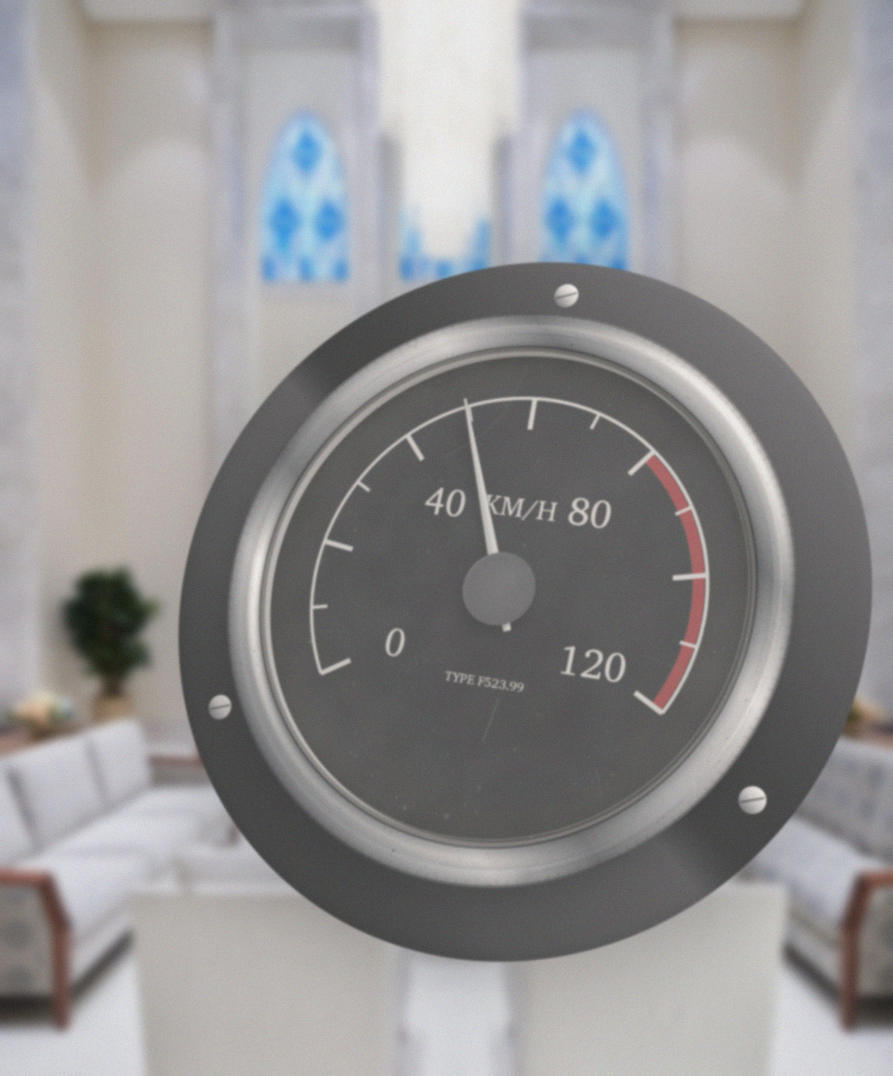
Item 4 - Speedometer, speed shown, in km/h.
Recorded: 50 km/h
